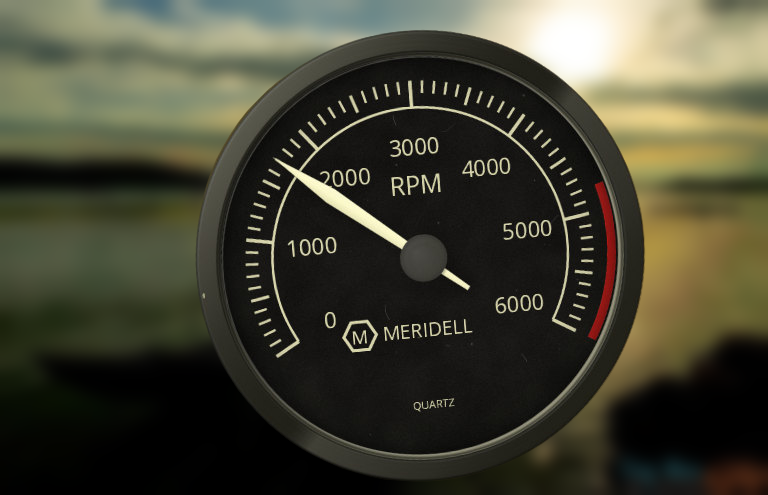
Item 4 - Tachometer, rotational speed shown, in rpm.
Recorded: 1700 rpm
